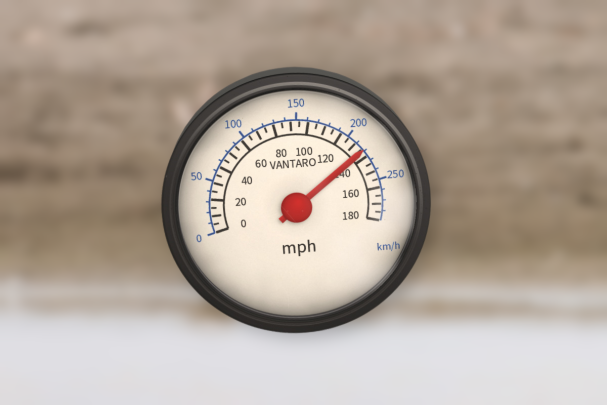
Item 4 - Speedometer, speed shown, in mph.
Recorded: 135 mph
